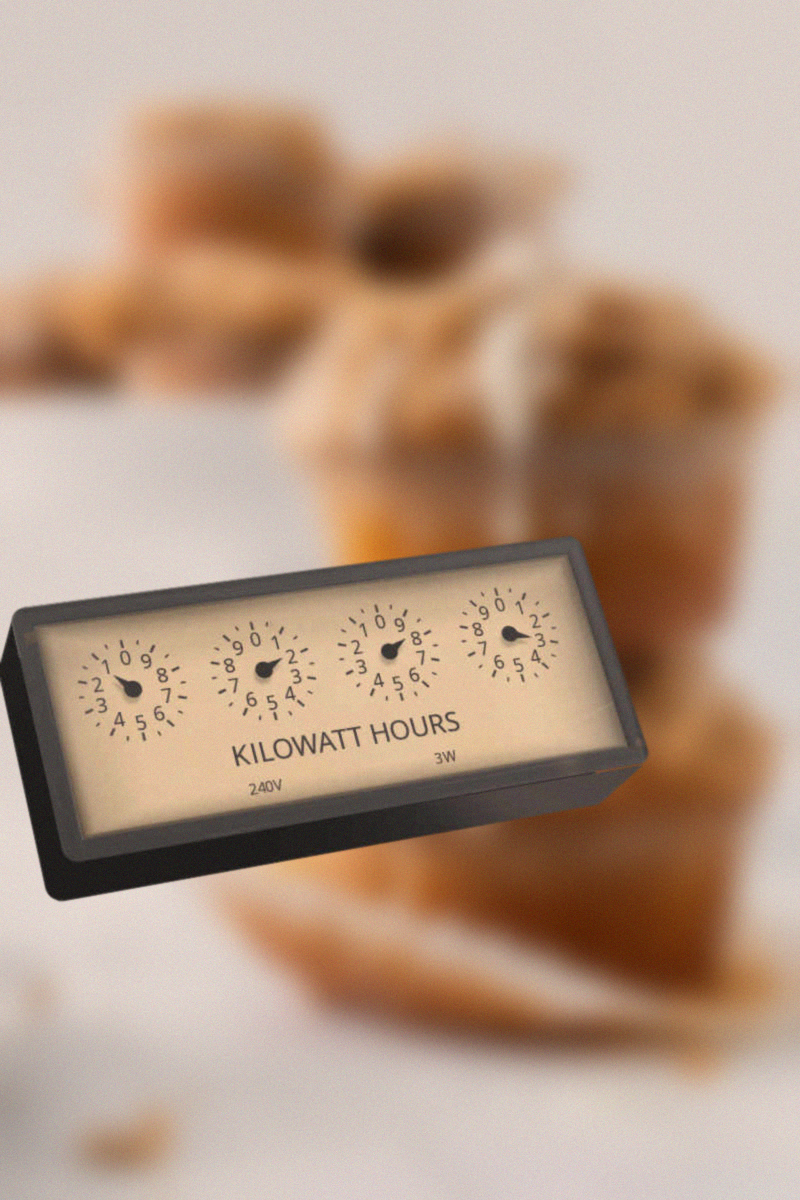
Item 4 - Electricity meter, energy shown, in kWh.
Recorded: 1183 kWh
